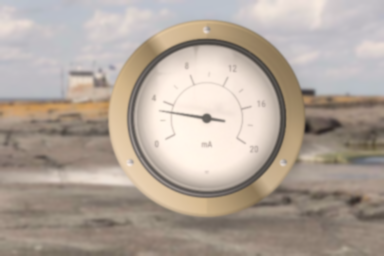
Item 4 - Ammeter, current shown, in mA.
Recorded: 3 mA
